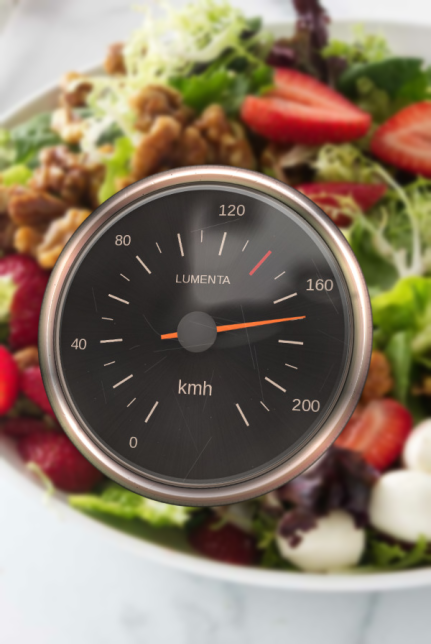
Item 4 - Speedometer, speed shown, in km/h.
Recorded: 170 km/h
